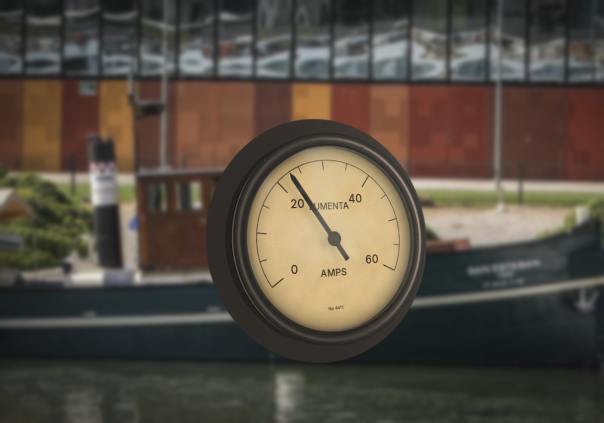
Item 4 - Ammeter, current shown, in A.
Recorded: 22.5 A
